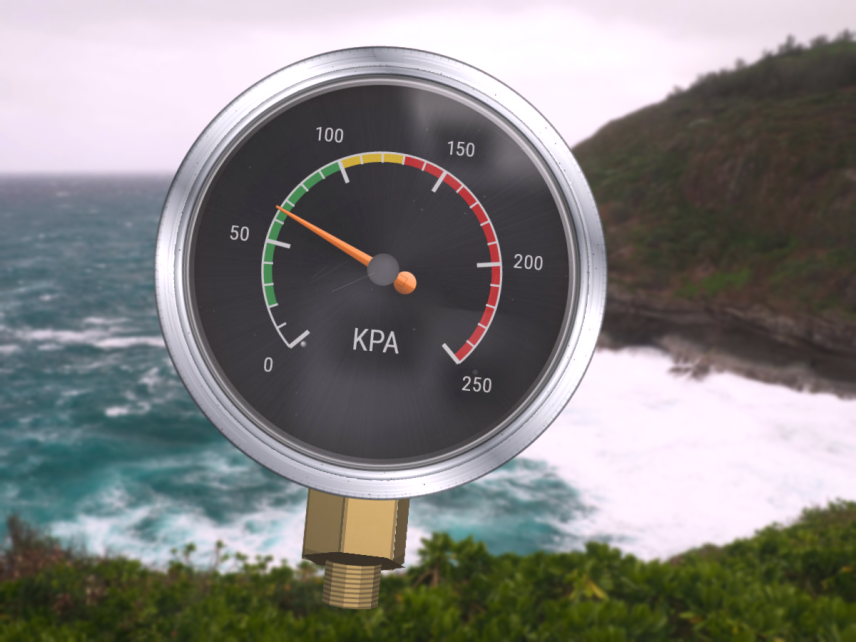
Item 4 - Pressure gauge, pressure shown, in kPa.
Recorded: 65 kPa
